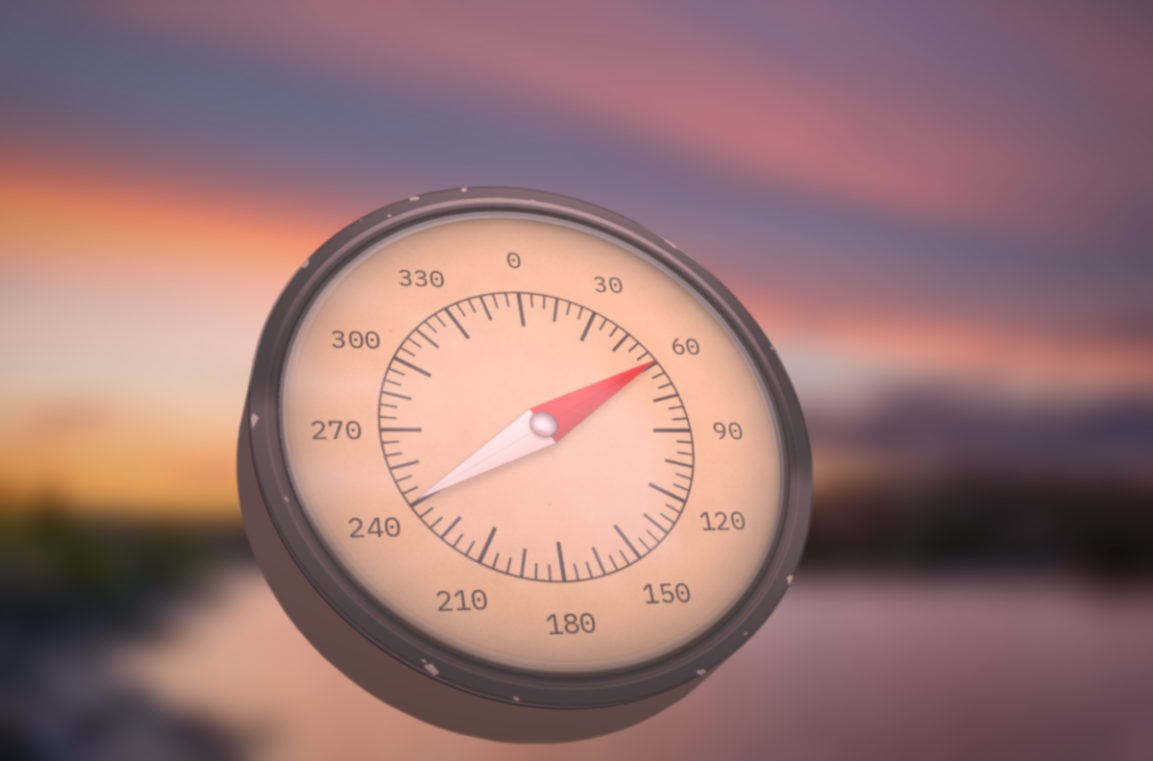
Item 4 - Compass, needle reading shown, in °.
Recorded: 60 °
